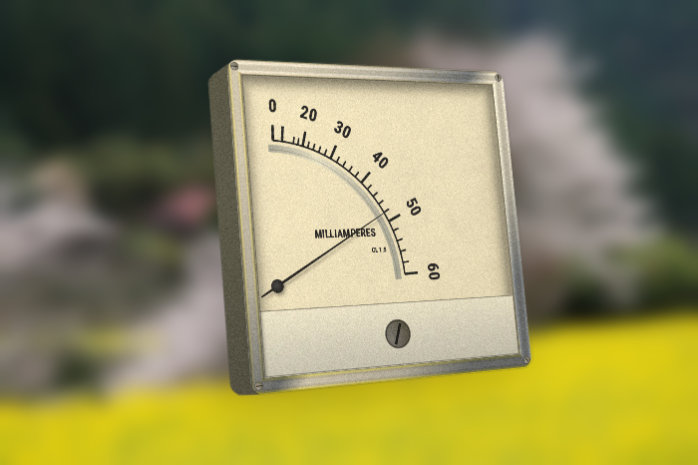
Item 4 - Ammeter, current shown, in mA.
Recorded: 48 mA
